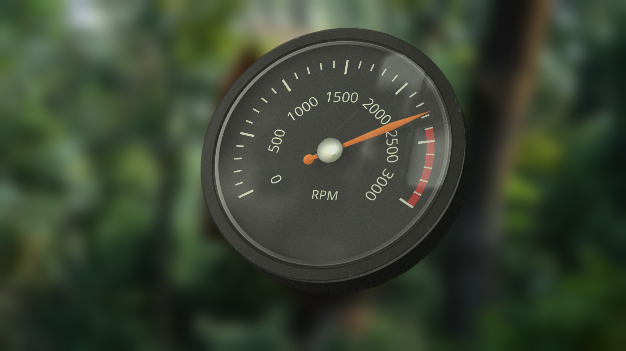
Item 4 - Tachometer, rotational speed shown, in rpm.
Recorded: 2300 rpm
